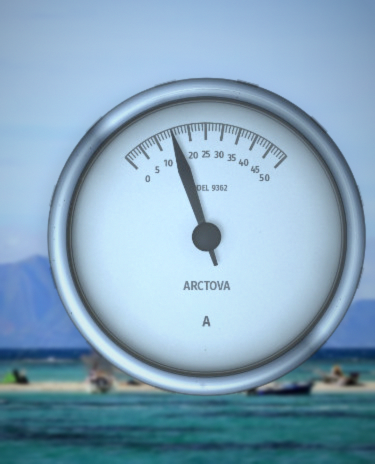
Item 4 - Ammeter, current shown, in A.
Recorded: 15 A
